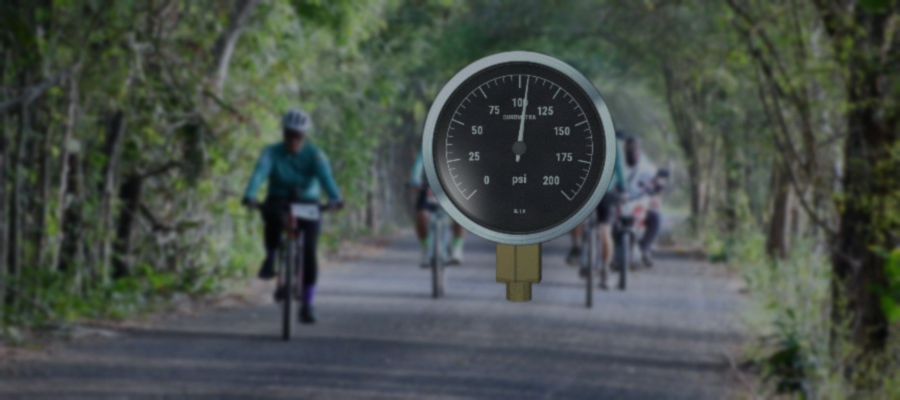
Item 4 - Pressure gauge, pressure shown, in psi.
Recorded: 105 psi
